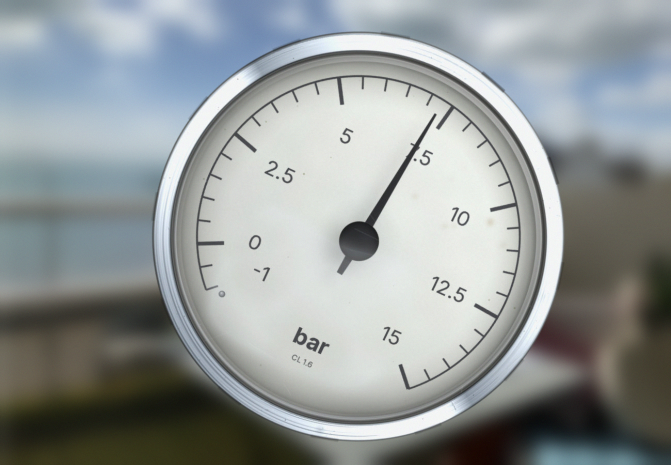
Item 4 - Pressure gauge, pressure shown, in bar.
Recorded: 7.25 bar
